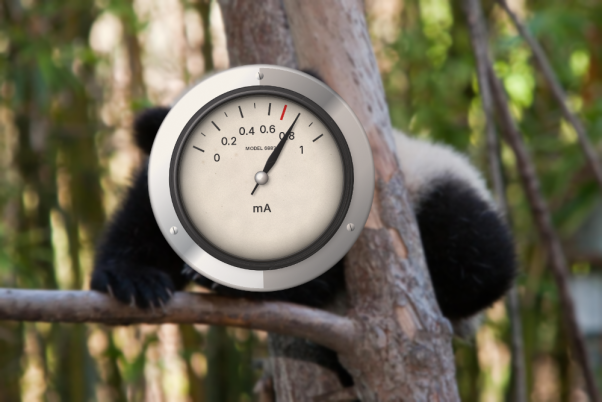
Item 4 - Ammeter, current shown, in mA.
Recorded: 0.8 mA
